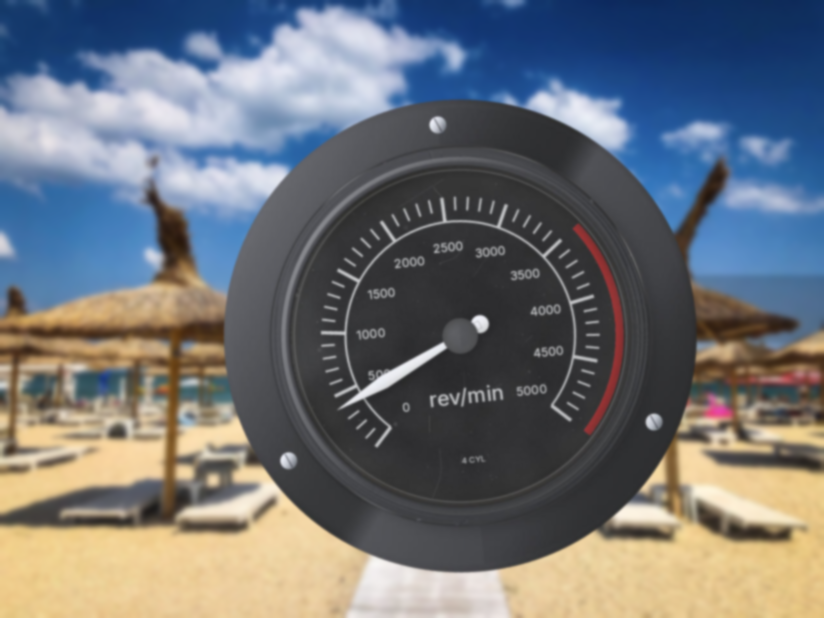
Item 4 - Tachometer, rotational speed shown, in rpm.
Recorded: 400 rpm
